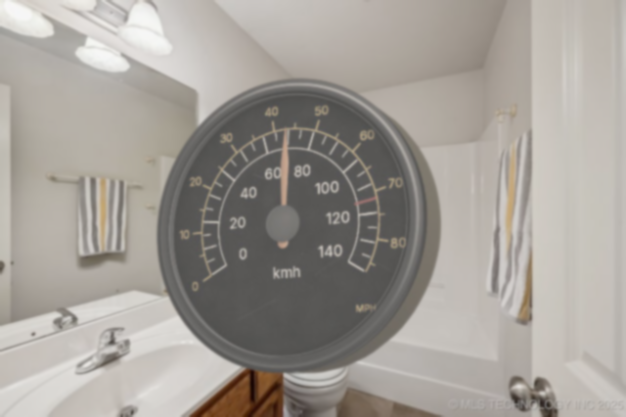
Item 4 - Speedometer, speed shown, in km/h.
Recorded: 70 km/h
